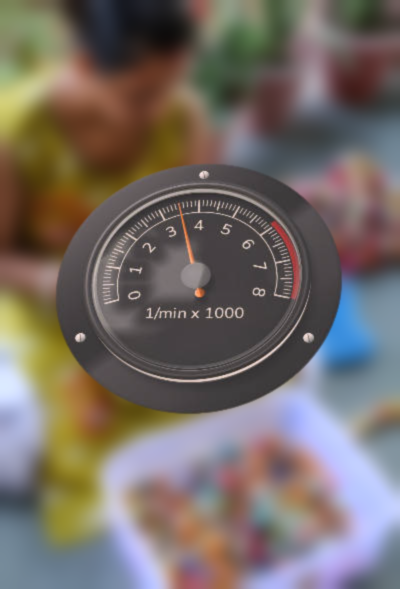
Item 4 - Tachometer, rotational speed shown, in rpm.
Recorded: 3500 rpm
